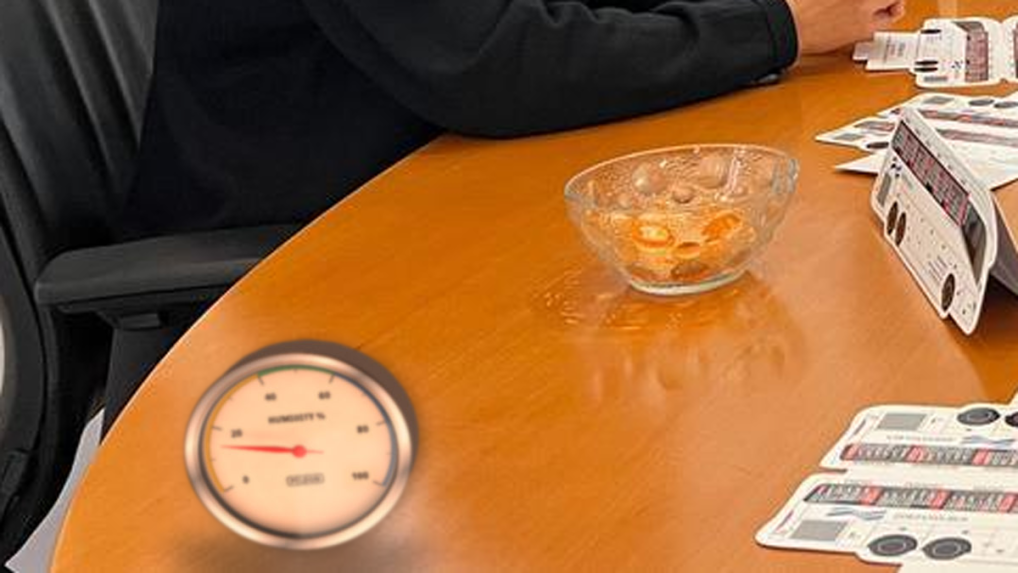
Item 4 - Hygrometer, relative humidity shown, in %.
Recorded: 15 %
